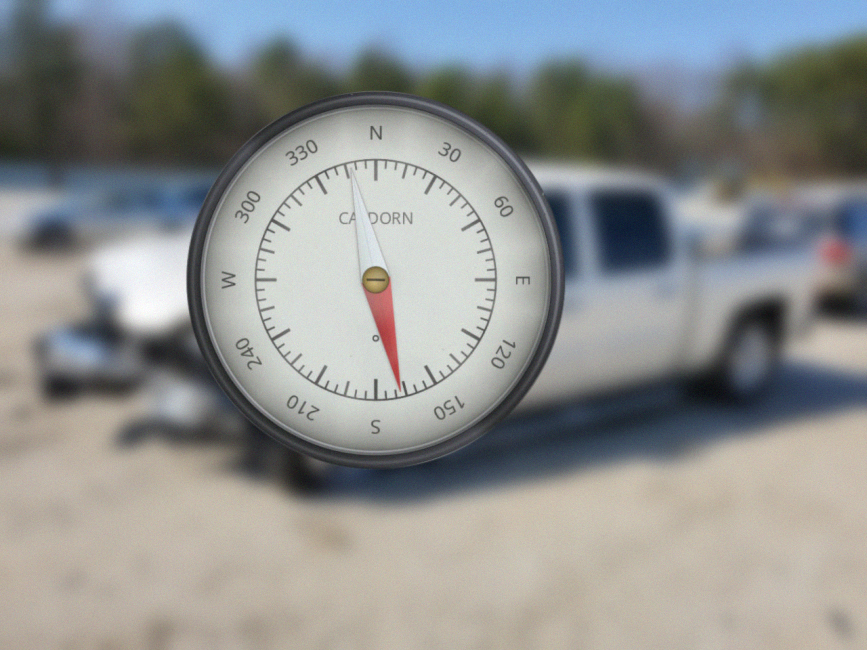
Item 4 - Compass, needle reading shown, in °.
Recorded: 167.5 °
